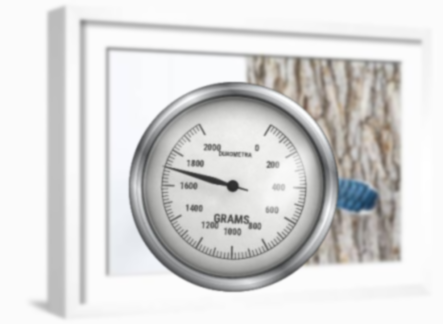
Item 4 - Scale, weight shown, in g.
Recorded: 1700 g
